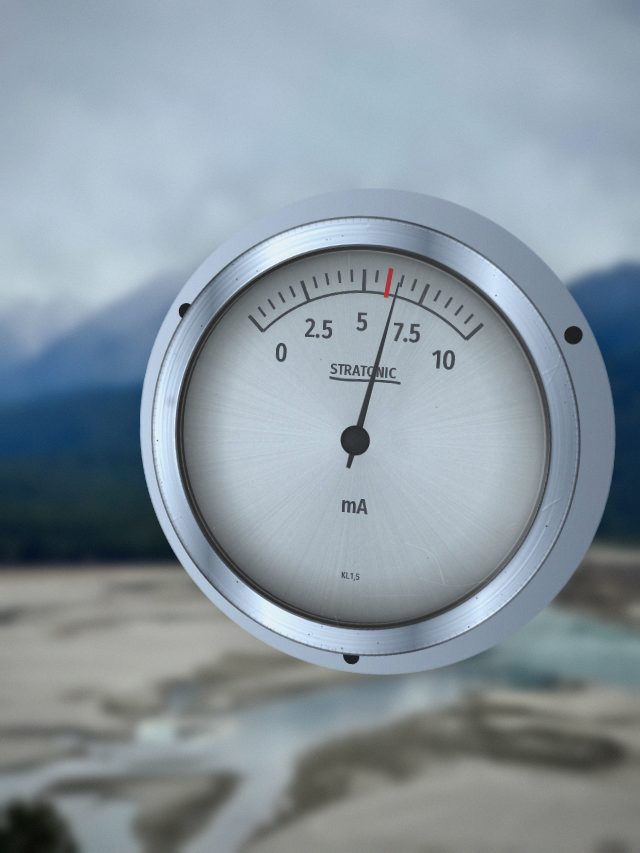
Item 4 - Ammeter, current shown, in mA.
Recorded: 6.5 mA
